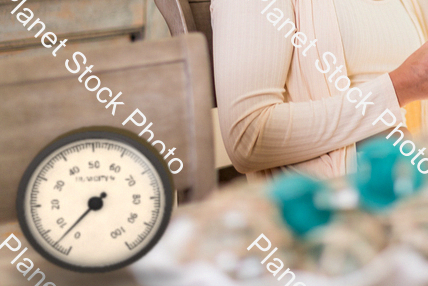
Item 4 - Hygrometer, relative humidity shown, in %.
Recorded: 5 %
